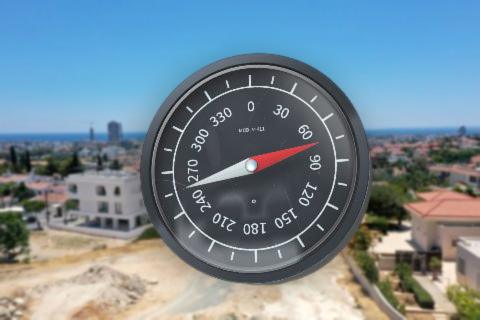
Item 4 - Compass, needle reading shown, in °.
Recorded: 75 °
